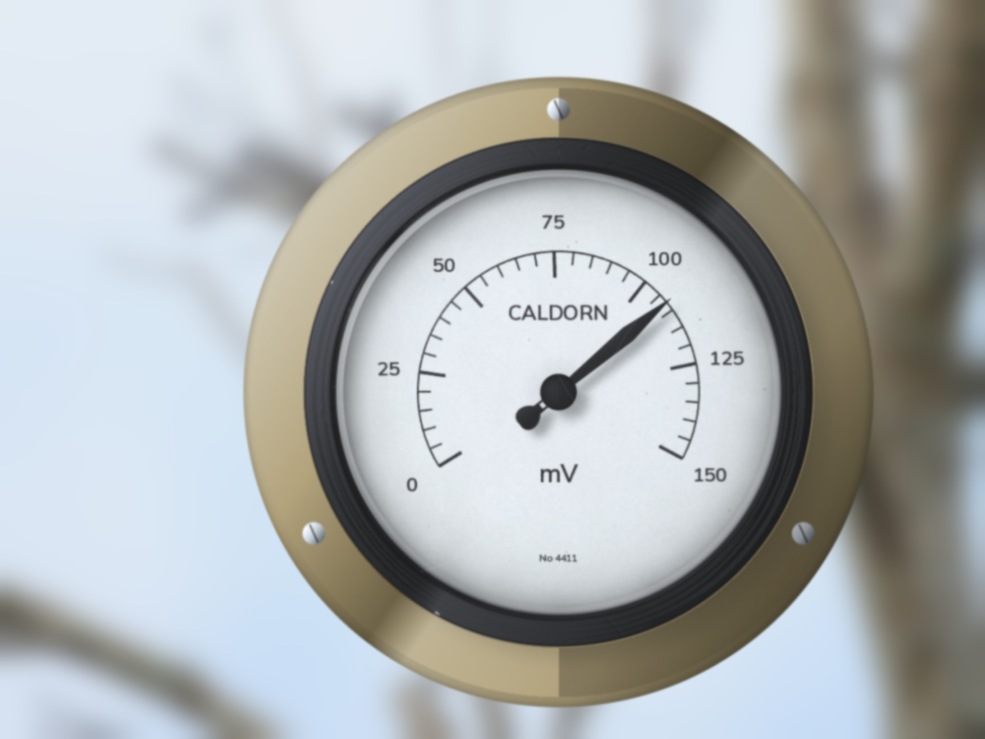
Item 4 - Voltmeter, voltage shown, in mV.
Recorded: 107.5 mV
